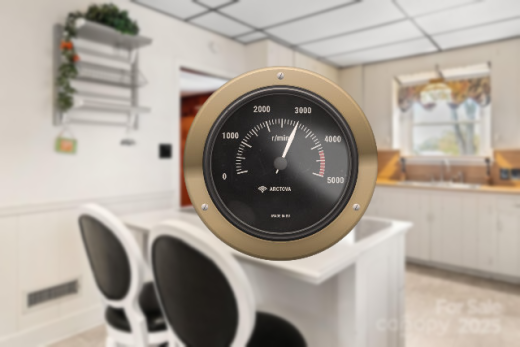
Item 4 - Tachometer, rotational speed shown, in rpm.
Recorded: 3000 rpm
